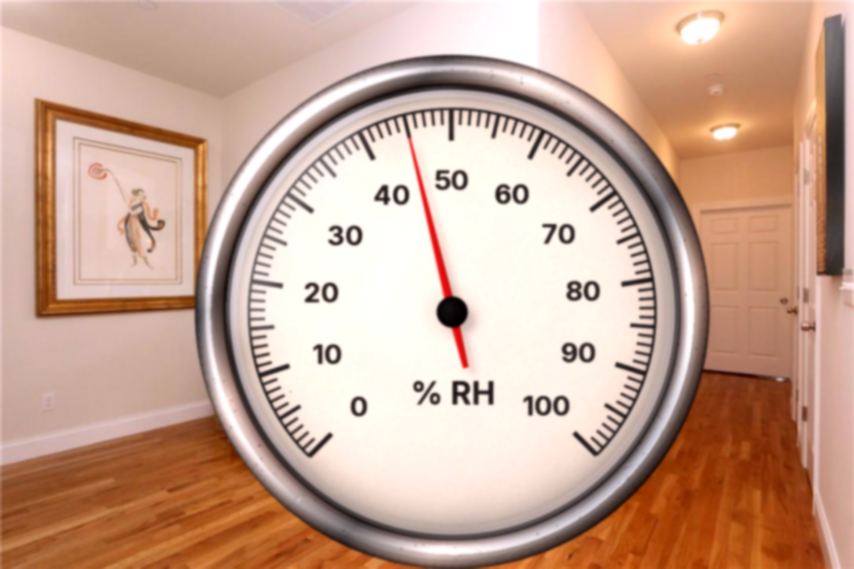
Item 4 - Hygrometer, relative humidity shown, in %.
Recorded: 45 %
